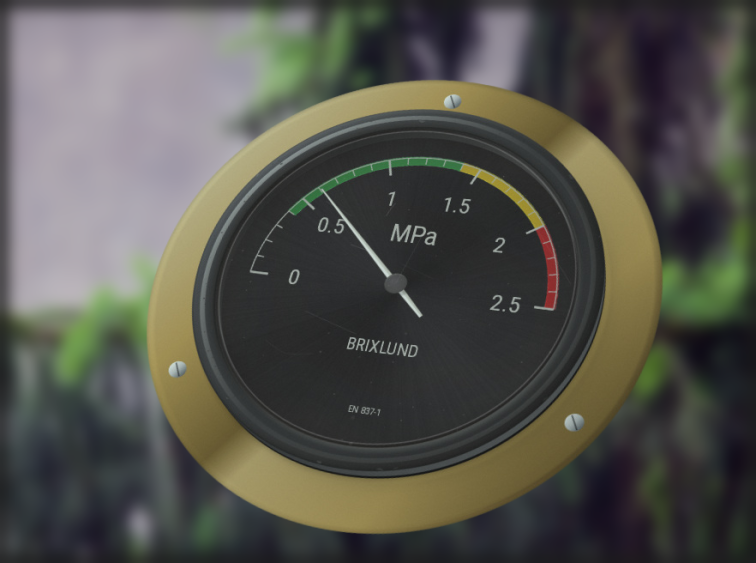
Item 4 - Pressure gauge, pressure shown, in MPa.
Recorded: 0.6 MPa
